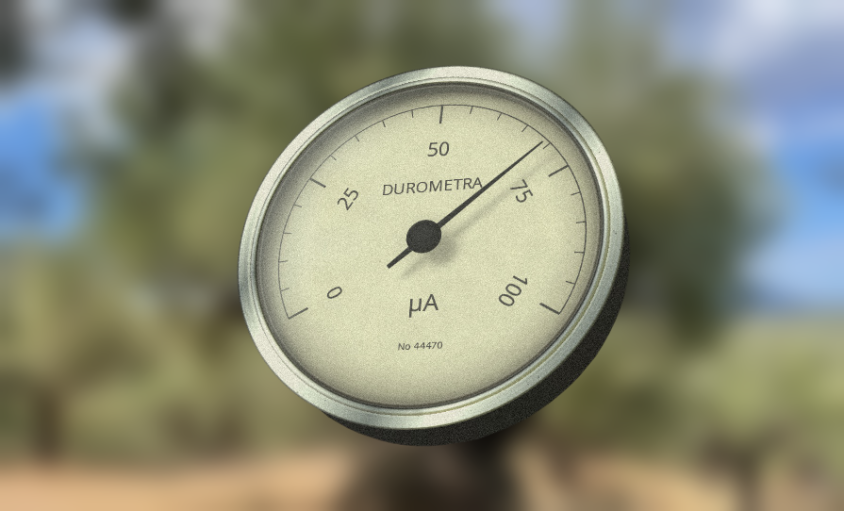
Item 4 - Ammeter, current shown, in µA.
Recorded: 70 µA
